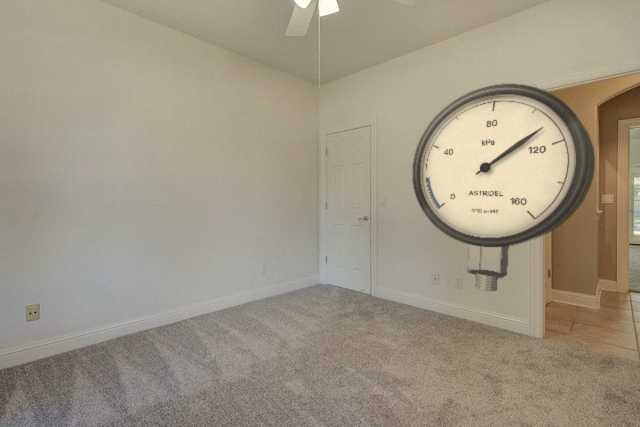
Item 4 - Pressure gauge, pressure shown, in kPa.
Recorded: 110 kPa
